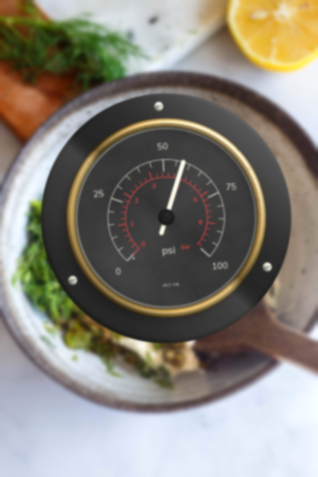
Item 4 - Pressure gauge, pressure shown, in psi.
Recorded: 57.5 psi
